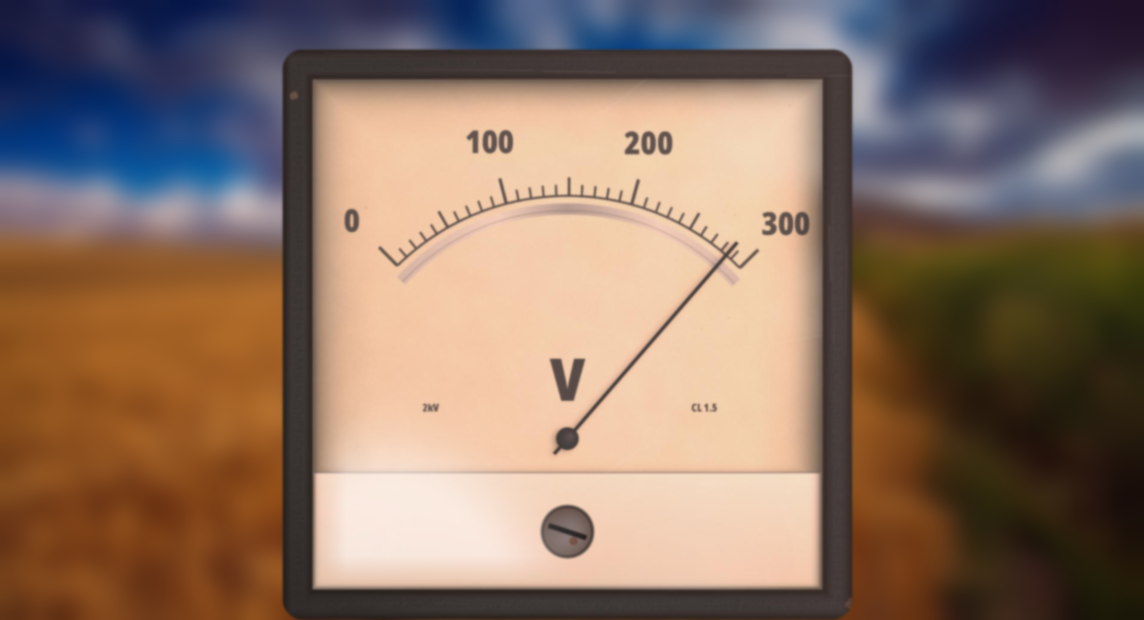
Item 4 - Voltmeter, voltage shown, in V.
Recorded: 285 V
